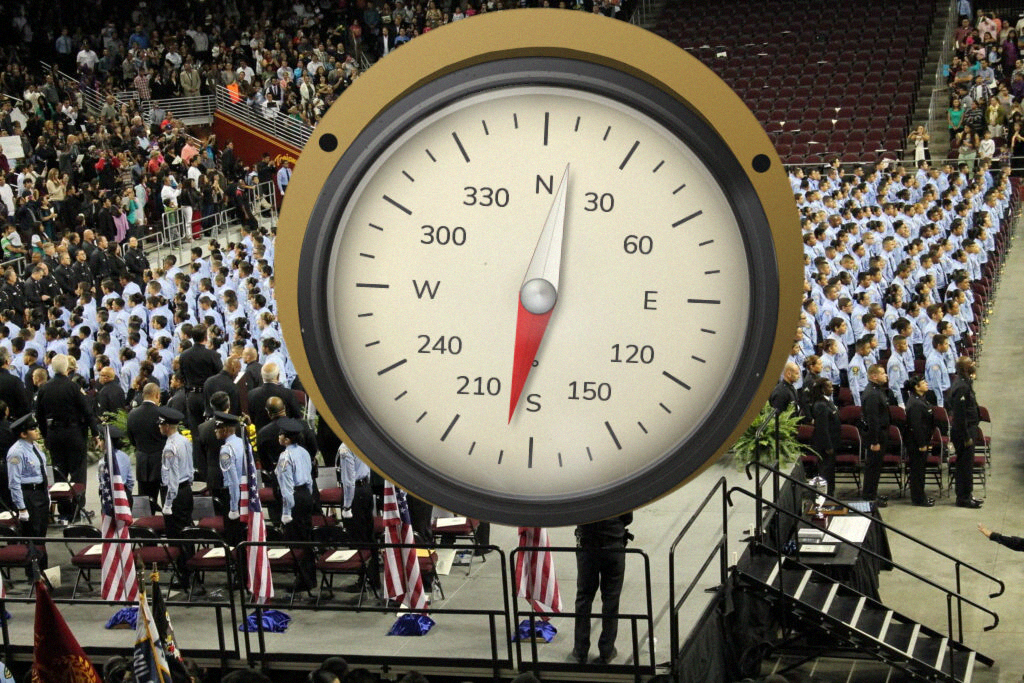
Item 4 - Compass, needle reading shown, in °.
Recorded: 190 °
